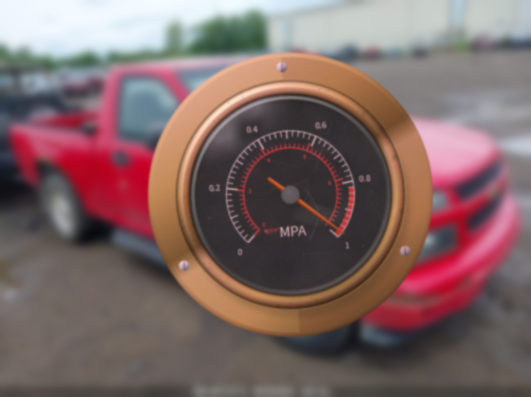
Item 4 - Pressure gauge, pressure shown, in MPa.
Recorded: 0.98 MPa
